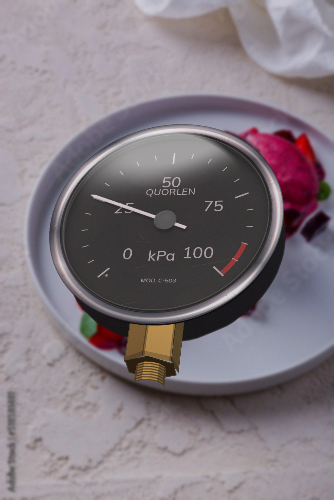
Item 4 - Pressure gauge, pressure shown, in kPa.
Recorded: 25 kPa
